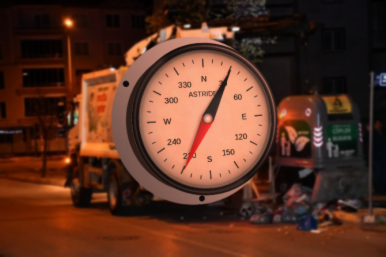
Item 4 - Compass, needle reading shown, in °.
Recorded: 210 °
